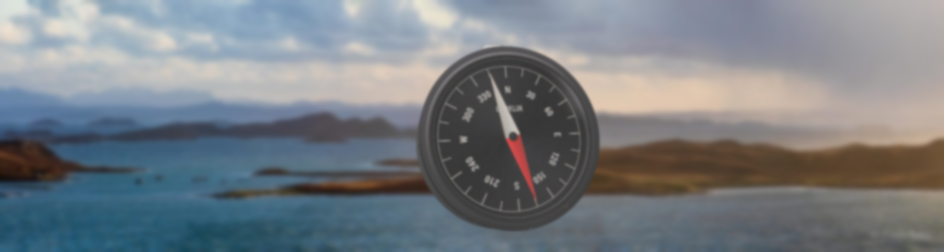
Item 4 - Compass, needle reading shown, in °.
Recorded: 165 °
